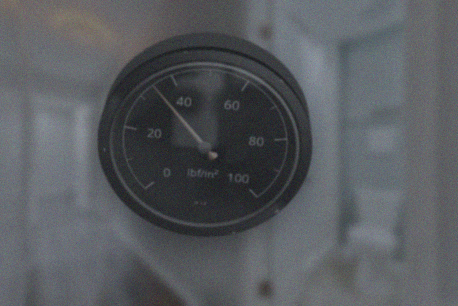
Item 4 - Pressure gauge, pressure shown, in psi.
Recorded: 35 psi
